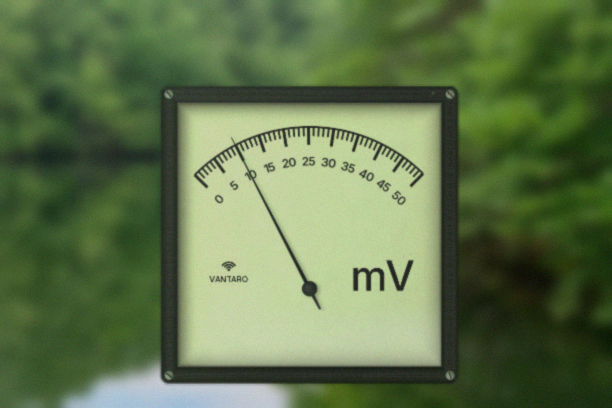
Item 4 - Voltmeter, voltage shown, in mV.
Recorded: 10 mV
